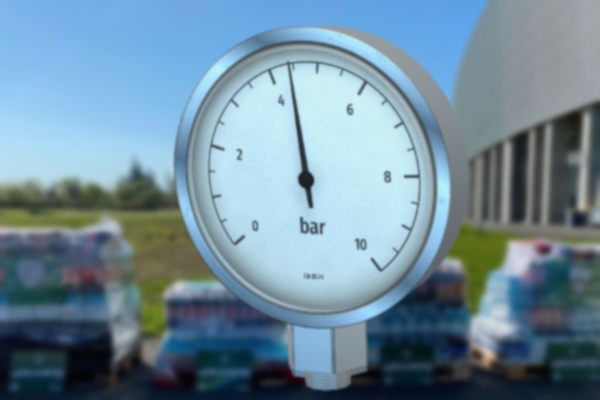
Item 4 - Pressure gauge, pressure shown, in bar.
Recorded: 4.5 bar
